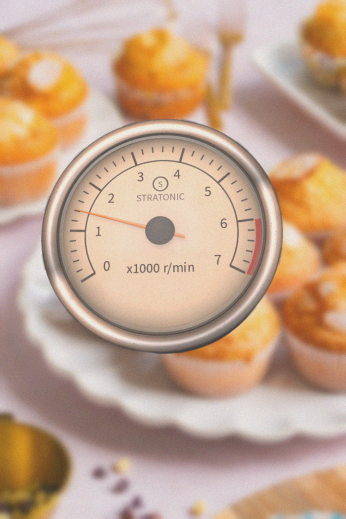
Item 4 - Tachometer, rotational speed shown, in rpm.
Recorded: 1400 rpm
